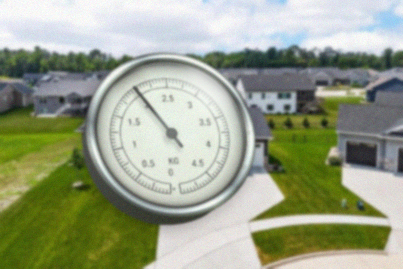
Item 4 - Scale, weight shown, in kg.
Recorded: 2 kg
